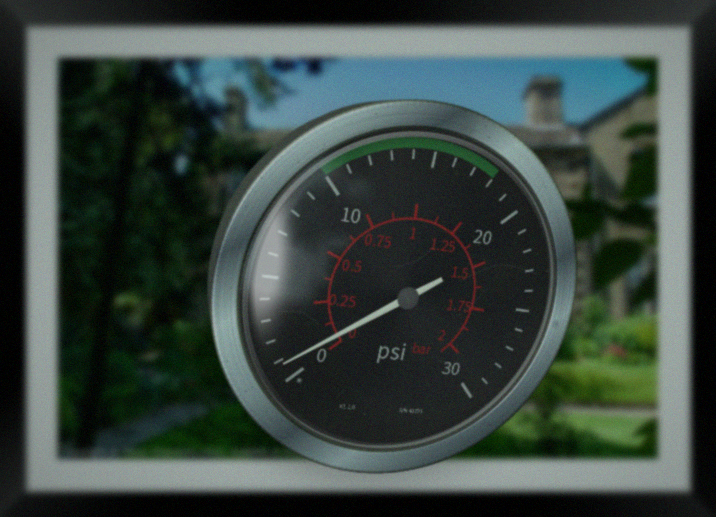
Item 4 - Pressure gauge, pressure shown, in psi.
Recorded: 1 psi
